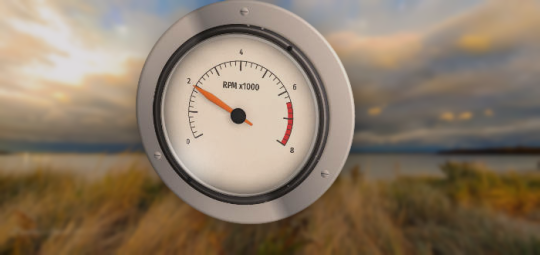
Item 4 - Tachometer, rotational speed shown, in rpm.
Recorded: 2000 rpm
